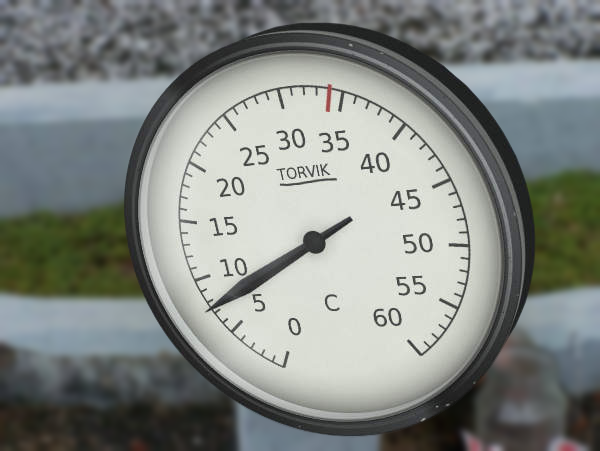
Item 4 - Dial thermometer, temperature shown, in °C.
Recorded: 7.5 °C
